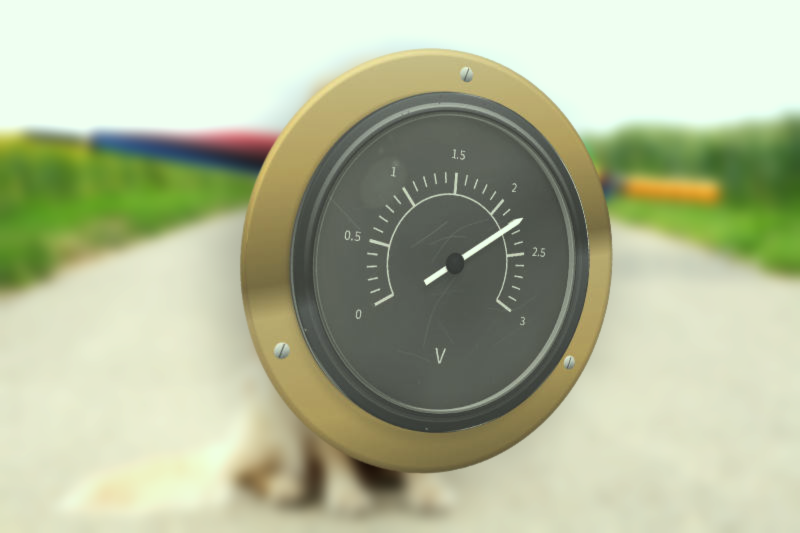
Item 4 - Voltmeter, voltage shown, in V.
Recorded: 2.2 V
